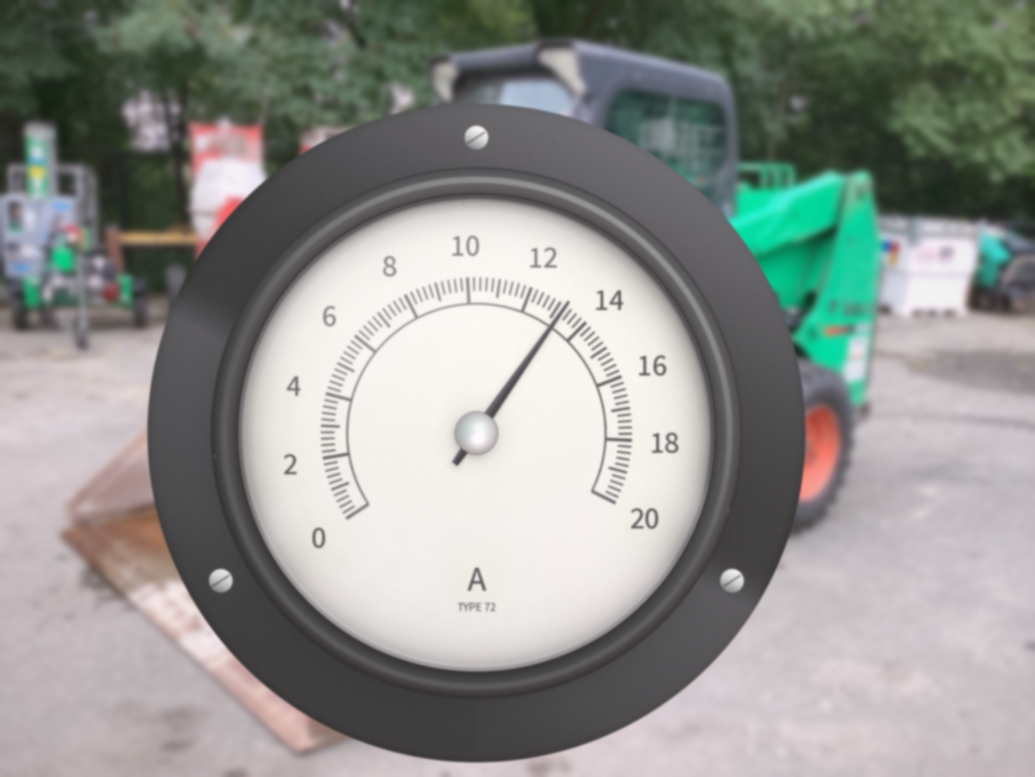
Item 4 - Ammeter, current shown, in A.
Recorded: 13.2 A
